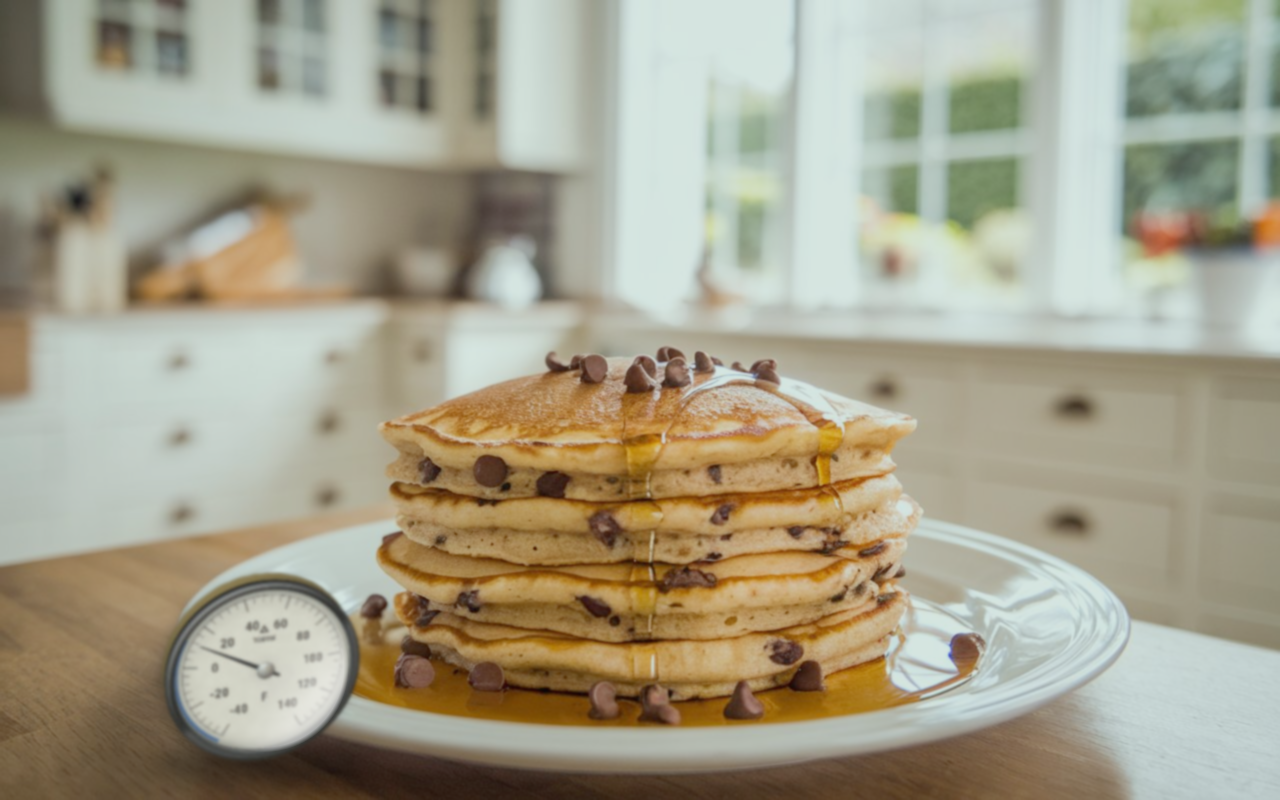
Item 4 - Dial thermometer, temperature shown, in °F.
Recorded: 12 °F
